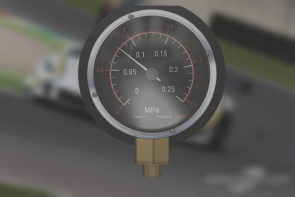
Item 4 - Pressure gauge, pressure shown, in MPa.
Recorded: 0.08 MPa
